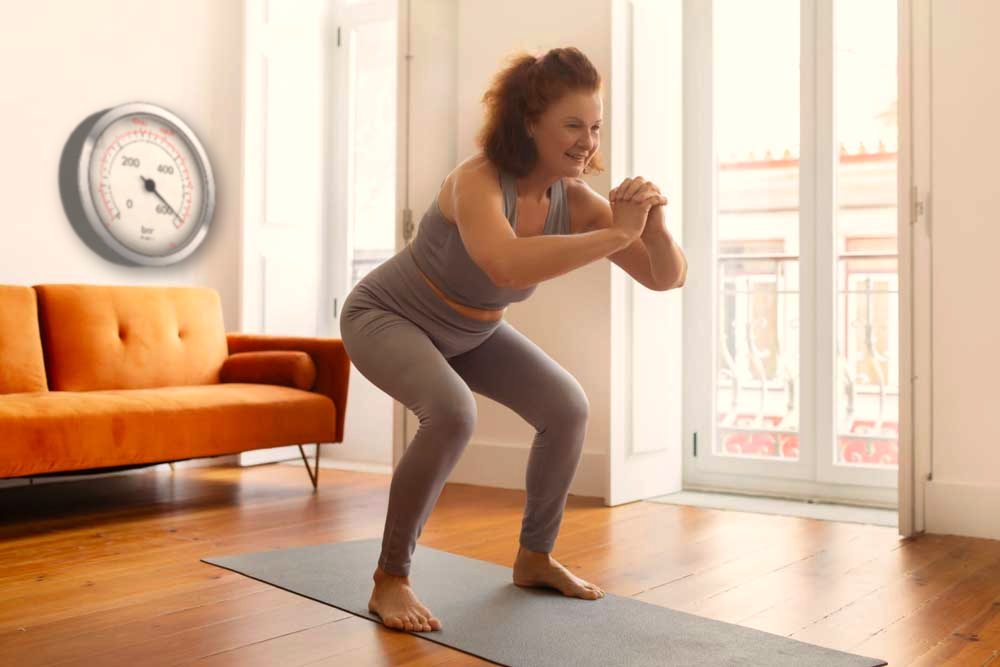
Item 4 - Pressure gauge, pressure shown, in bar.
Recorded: 580 bar
